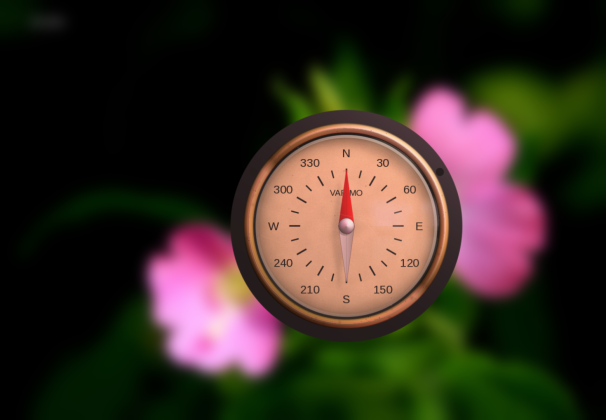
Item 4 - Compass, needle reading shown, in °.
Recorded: 0 °
